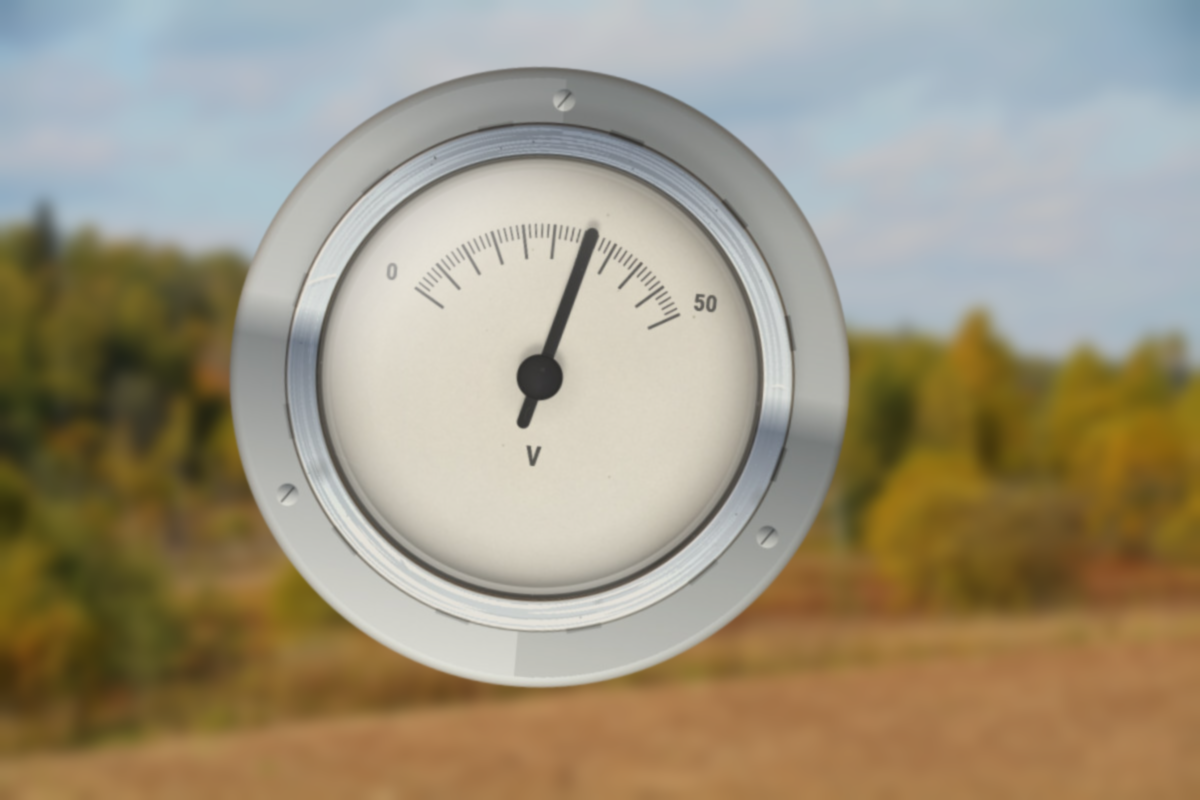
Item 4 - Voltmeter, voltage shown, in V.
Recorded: 31 V
